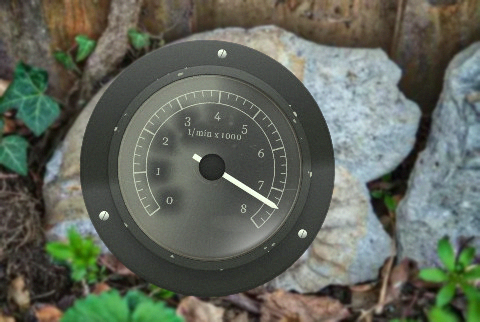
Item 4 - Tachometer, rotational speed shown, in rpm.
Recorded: 7400 rpm
